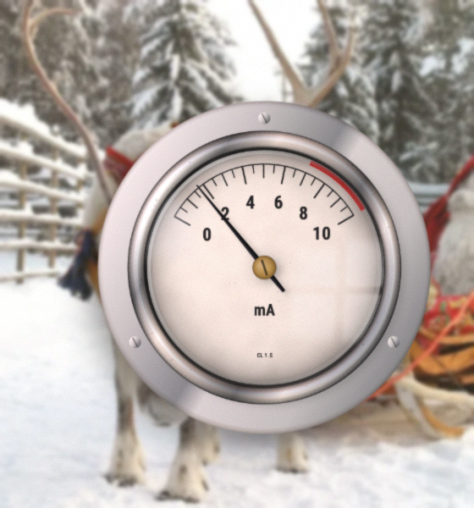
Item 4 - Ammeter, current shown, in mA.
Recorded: 1.75 mA
